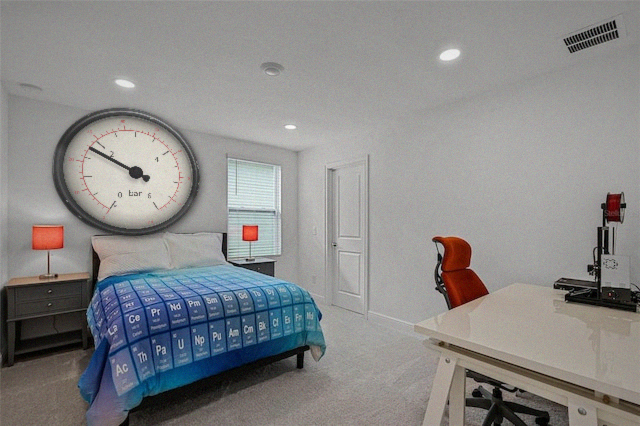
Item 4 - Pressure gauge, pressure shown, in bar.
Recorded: 1.75 bar
